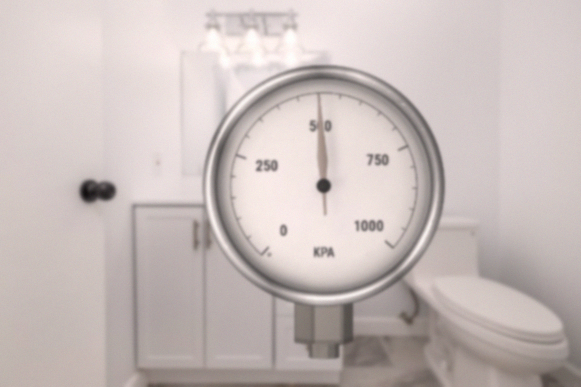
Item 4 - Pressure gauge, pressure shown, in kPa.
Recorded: 500 kPa
